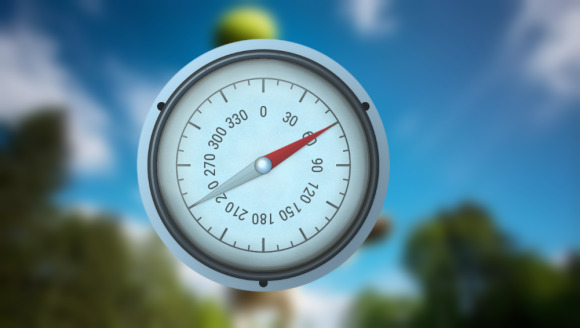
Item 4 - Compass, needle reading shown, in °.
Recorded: 60 °
